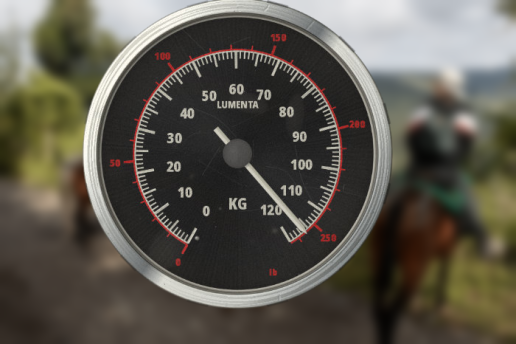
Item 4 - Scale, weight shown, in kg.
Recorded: 116 kg
